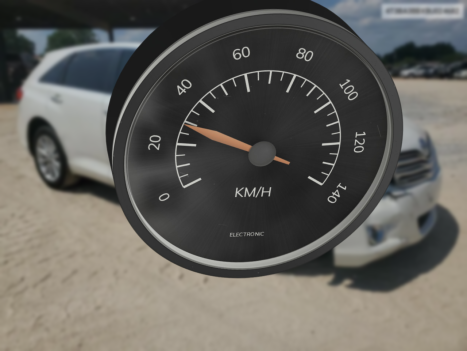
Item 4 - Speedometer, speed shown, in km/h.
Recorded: 30 km/h
